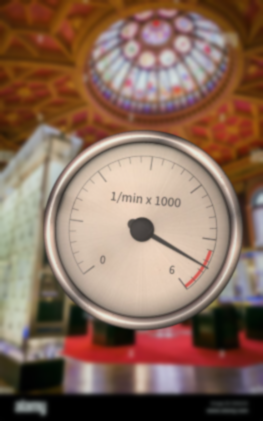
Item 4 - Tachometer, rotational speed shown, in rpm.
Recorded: 5500 rpm
